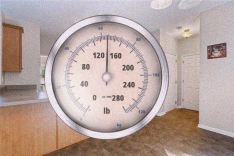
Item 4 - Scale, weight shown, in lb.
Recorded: 140 lb
